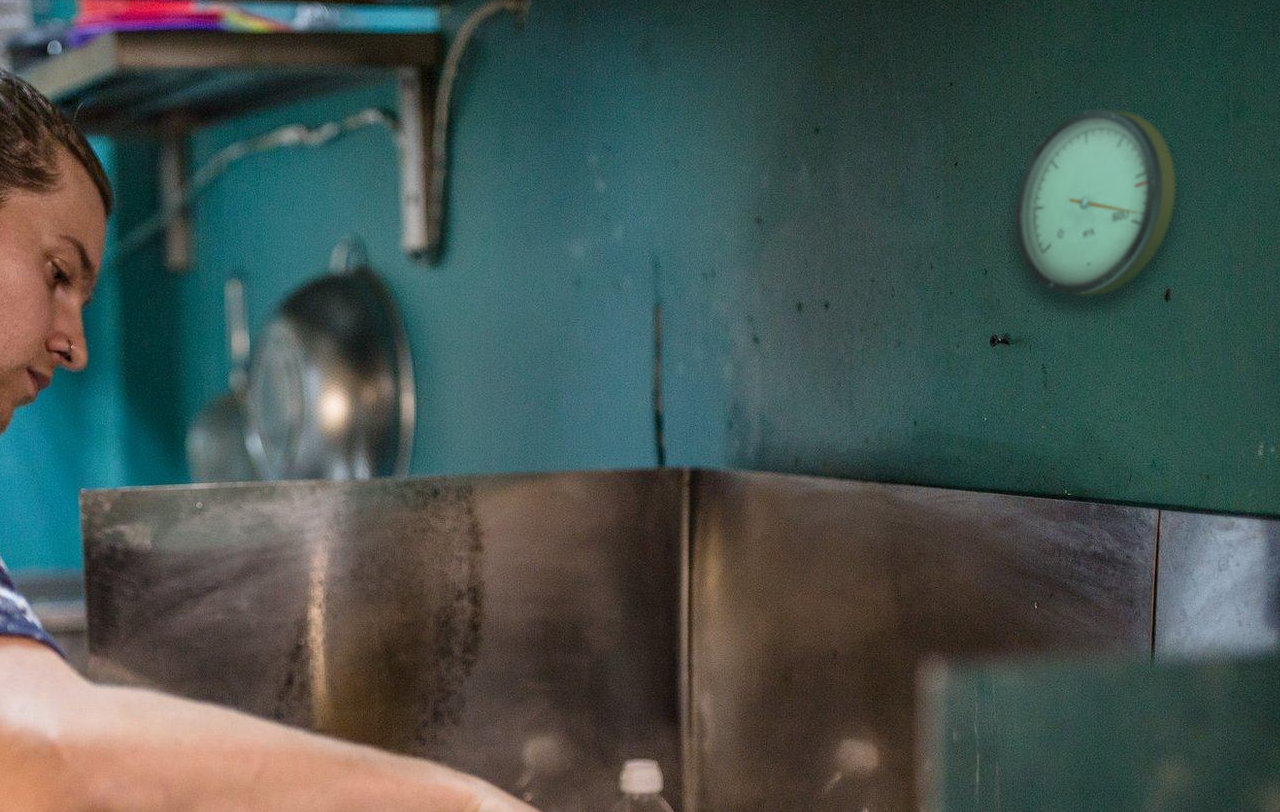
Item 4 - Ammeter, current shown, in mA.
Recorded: 580 mA
